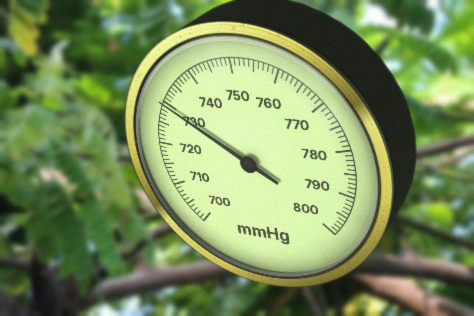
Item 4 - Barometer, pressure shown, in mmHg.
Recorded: 730 mmHg
